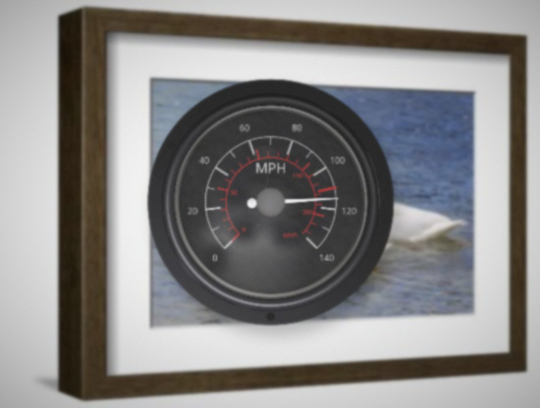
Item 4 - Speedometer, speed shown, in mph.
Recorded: 115 mph
